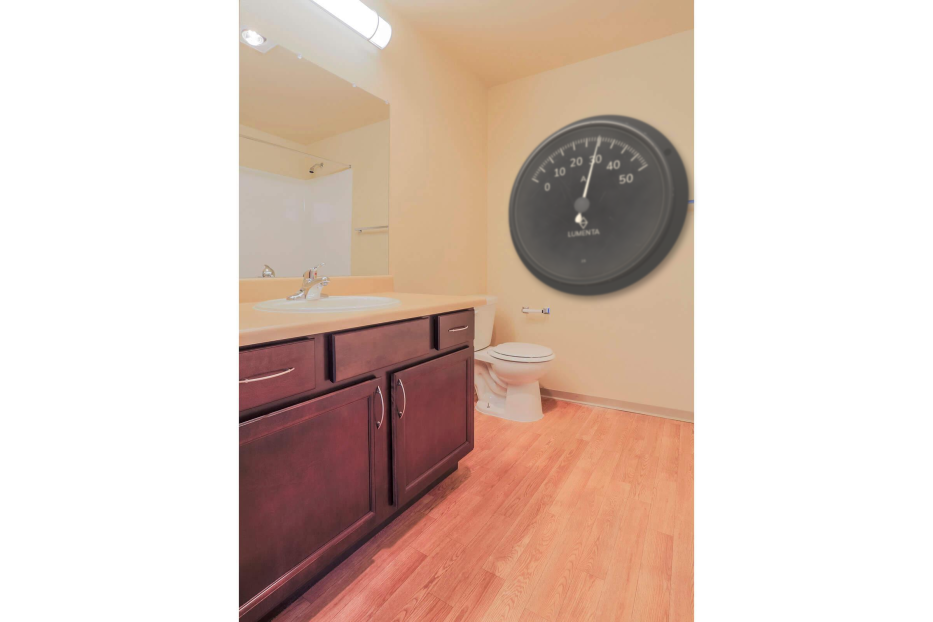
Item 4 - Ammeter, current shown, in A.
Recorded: 30 A
